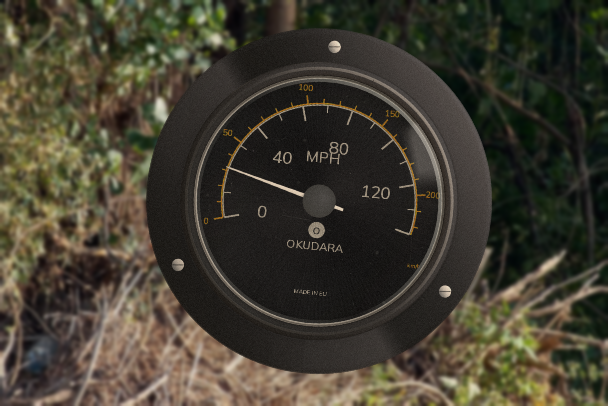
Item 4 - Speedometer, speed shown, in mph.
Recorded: 20 mph
